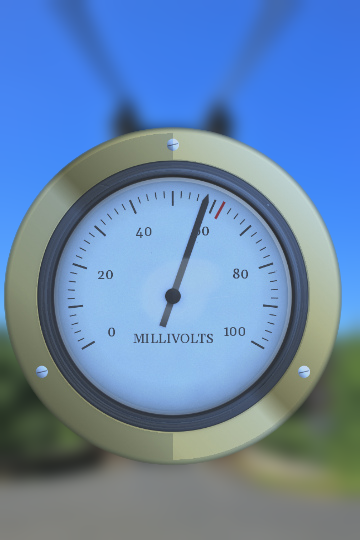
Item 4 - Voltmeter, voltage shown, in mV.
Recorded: 58 mV
